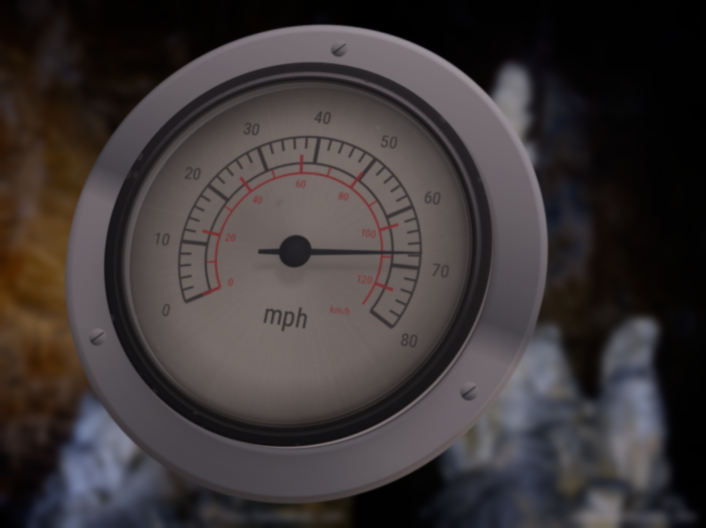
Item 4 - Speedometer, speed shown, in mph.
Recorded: 68 mph
